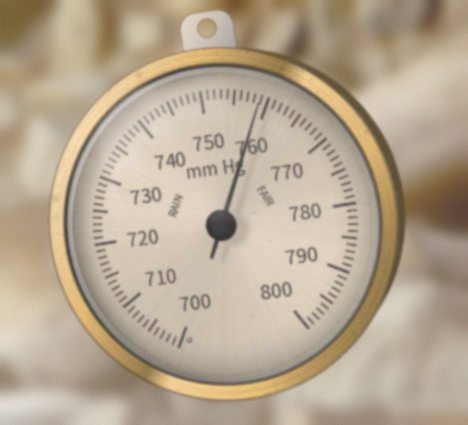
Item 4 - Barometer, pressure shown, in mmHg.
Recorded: 759 mmHg
